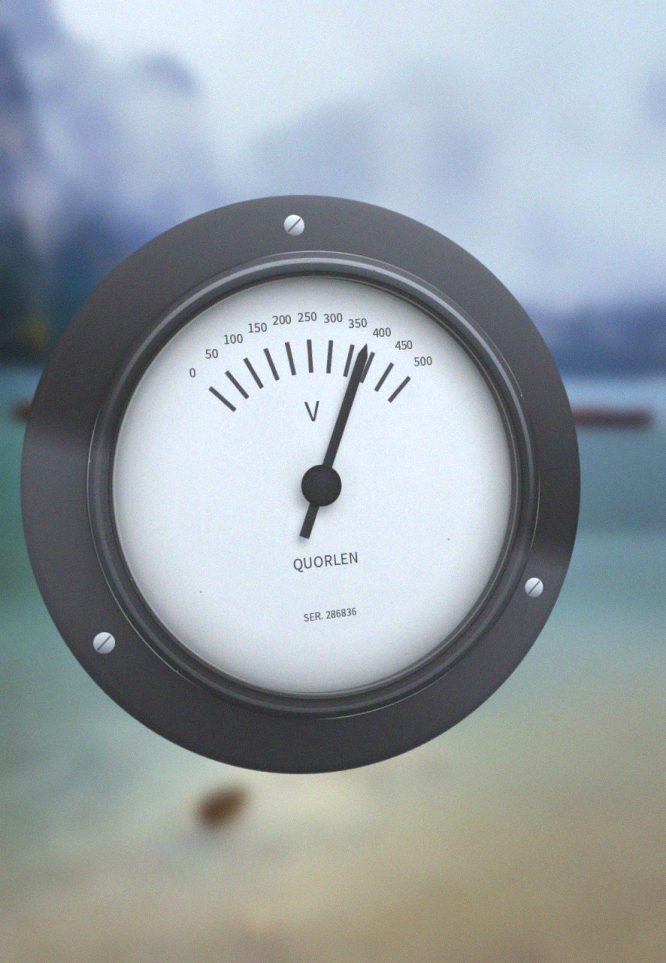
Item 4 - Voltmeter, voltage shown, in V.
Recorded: 375 V
